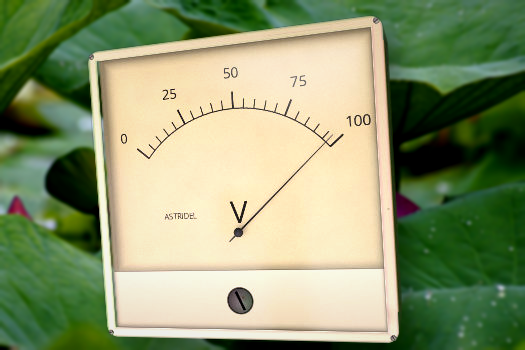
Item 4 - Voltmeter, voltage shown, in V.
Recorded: 97.5 V
